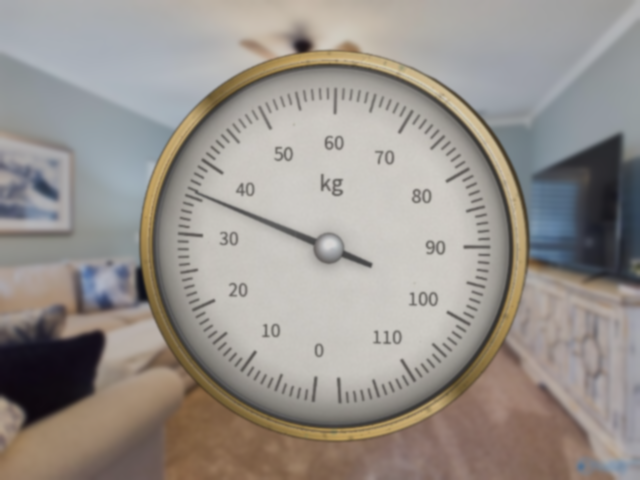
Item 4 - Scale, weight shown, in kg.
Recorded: 36 kg
